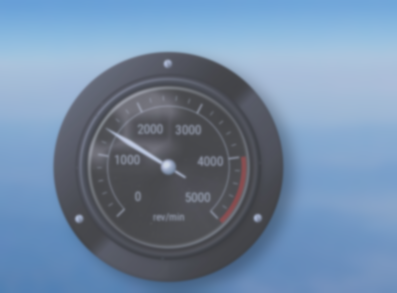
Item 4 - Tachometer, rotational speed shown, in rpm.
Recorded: 1400 rpm
